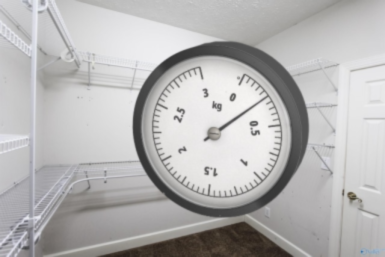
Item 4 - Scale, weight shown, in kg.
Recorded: 0.25 kg
